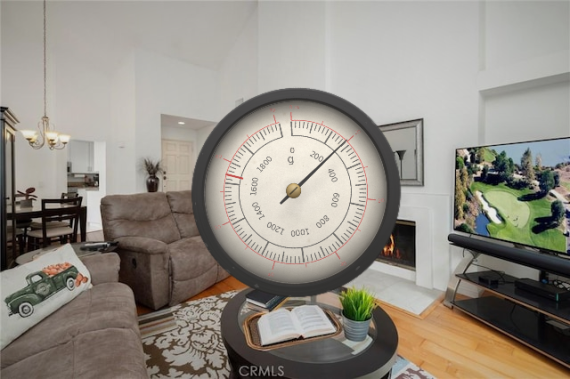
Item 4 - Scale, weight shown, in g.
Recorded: 280 g
